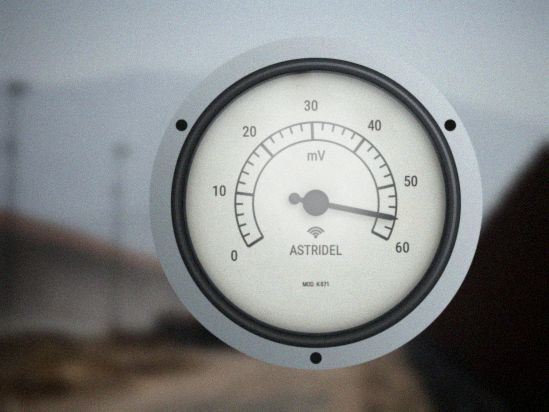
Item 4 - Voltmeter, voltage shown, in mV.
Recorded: 56 mV
